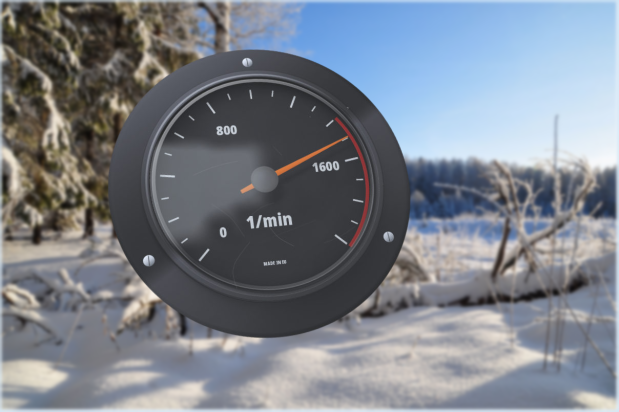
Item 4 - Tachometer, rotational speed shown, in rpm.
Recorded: 1500 rpm
